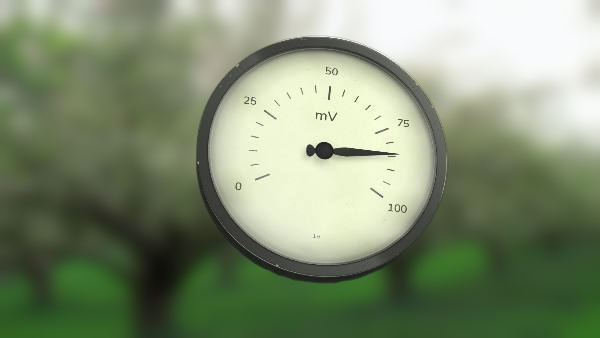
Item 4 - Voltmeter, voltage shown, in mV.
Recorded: 85 mV
